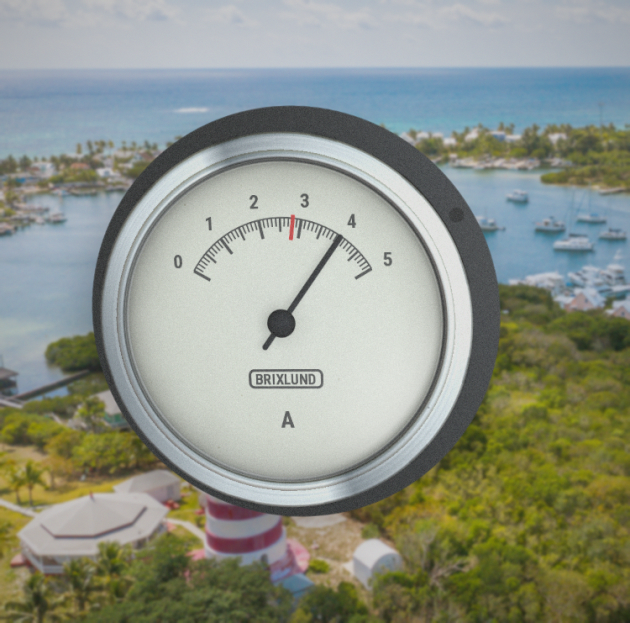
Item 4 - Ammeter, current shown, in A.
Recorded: 4 A
